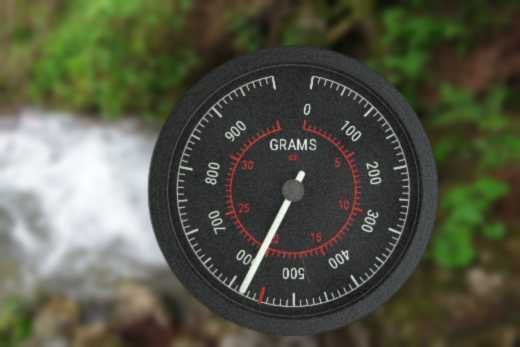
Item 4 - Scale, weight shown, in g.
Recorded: 580 g
